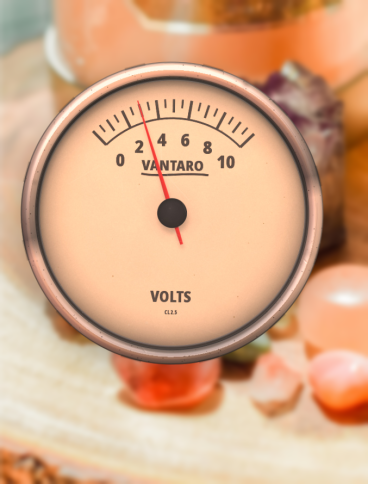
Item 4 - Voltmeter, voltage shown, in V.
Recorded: 3 V
